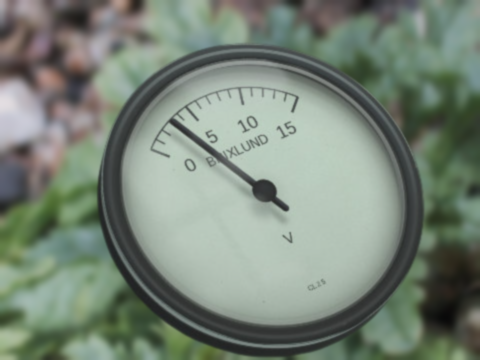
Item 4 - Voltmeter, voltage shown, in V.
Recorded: 3 V
